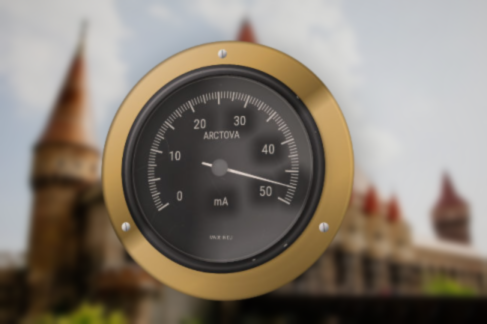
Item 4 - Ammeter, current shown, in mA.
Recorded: 47.5 mA
